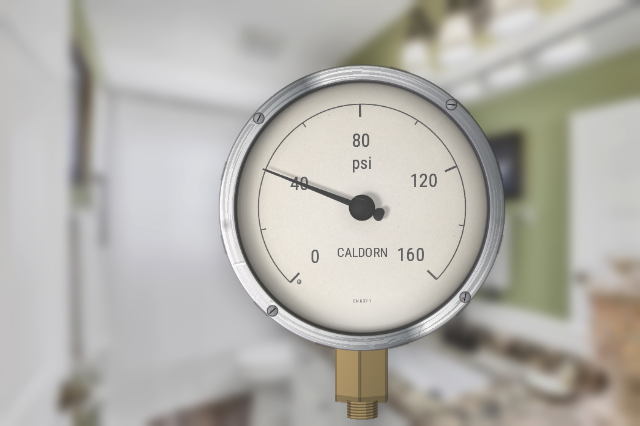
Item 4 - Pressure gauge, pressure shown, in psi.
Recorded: 40 psi
